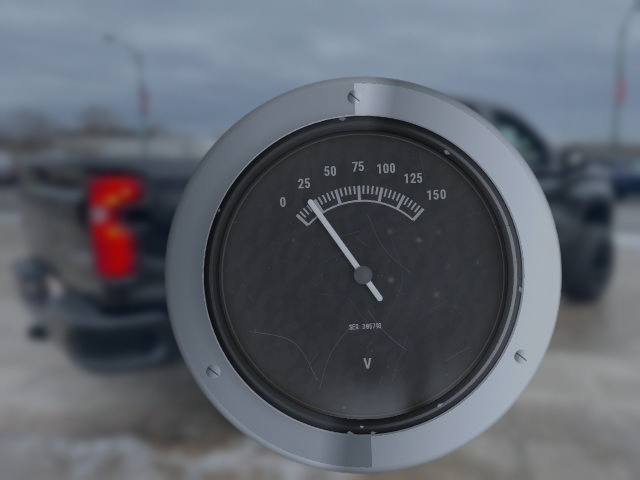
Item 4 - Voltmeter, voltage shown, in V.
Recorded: 20 V
